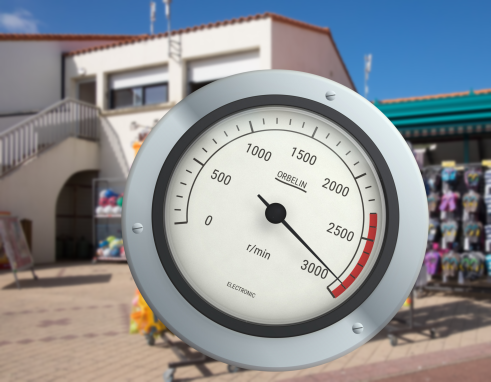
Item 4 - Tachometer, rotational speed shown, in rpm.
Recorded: 2900 rpm
